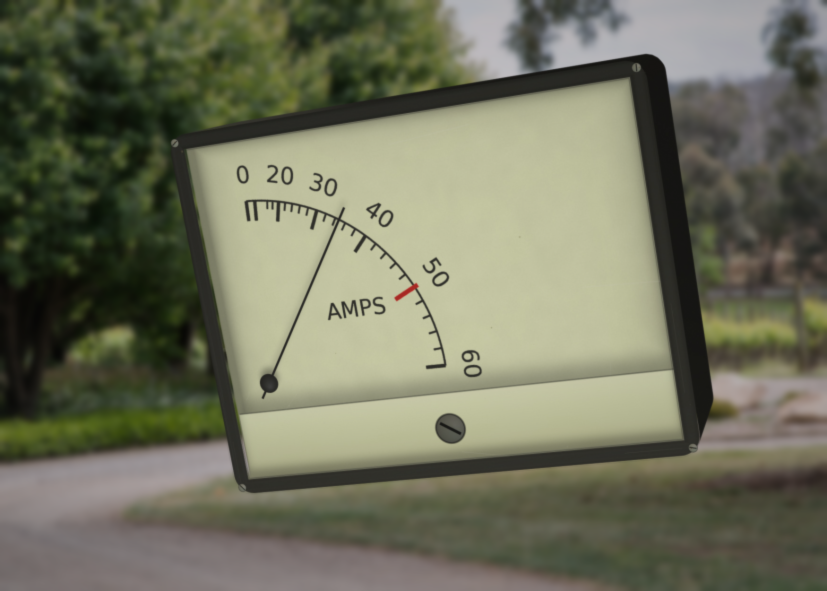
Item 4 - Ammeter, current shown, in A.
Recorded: 35 A
